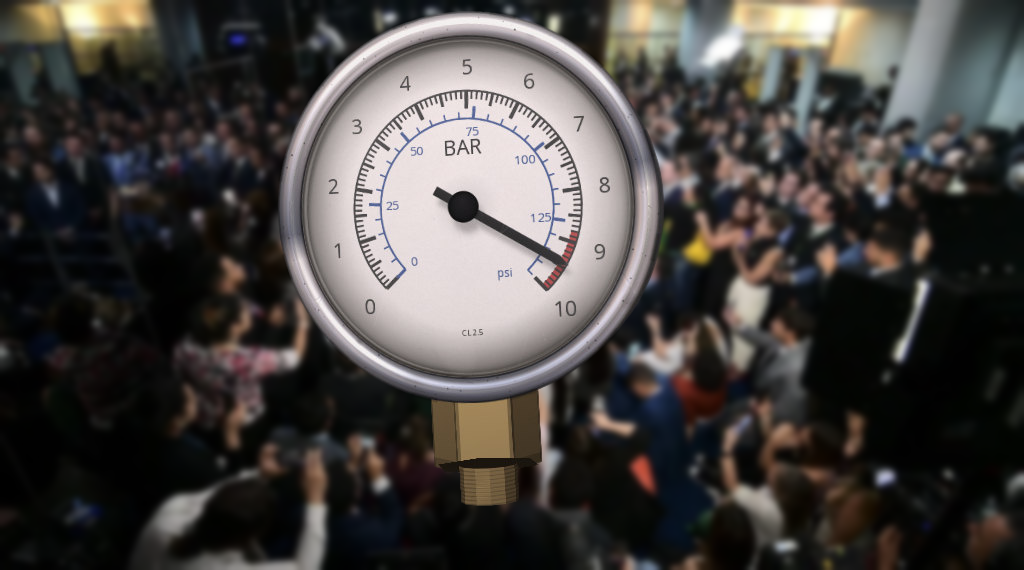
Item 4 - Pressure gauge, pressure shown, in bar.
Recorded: 9.4 bar
